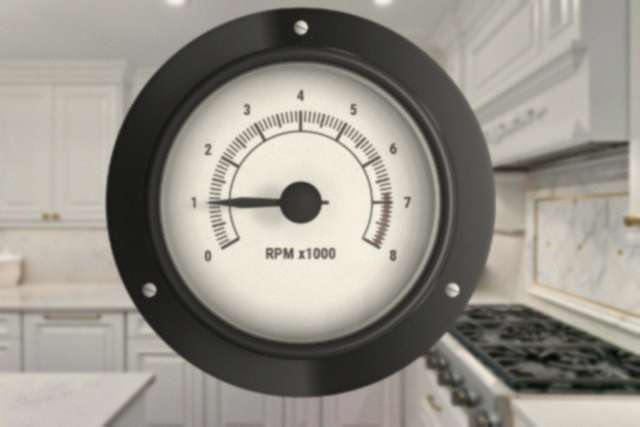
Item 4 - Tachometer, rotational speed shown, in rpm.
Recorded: 1000 rpm
